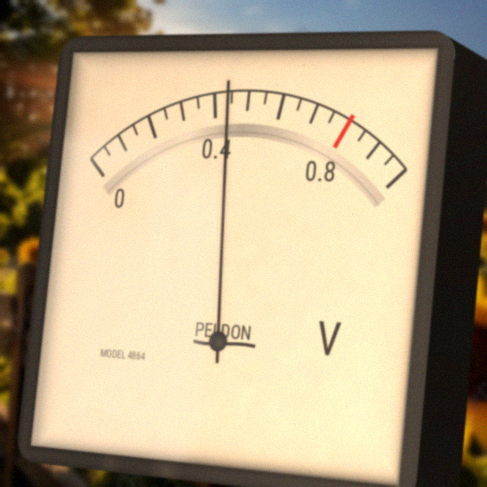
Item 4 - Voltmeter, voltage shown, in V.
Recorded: 0.45 V
